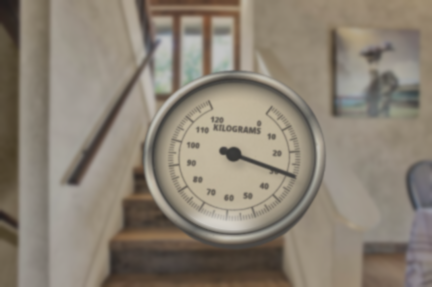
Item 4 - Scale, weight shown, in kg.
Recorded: 30 kg
